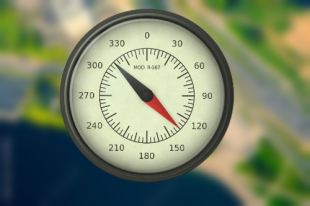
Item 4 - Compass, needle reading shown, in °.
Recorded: 135 °
